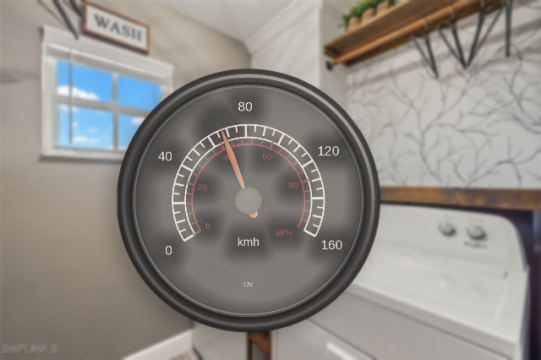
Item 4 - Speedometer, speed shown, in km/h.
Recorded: 67.5 km/h
